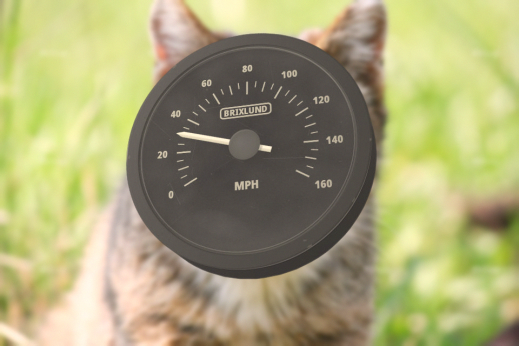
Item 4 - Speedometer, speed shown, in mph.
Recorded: 30 mph
